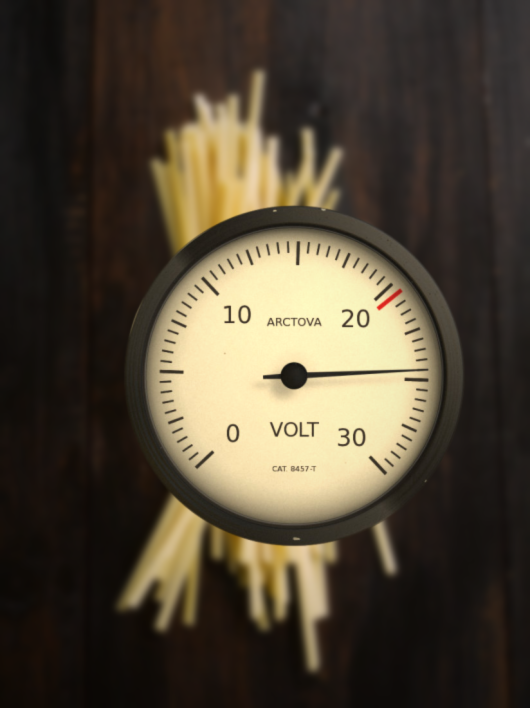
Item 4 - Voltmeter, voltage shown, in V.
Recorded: 24.5 V
